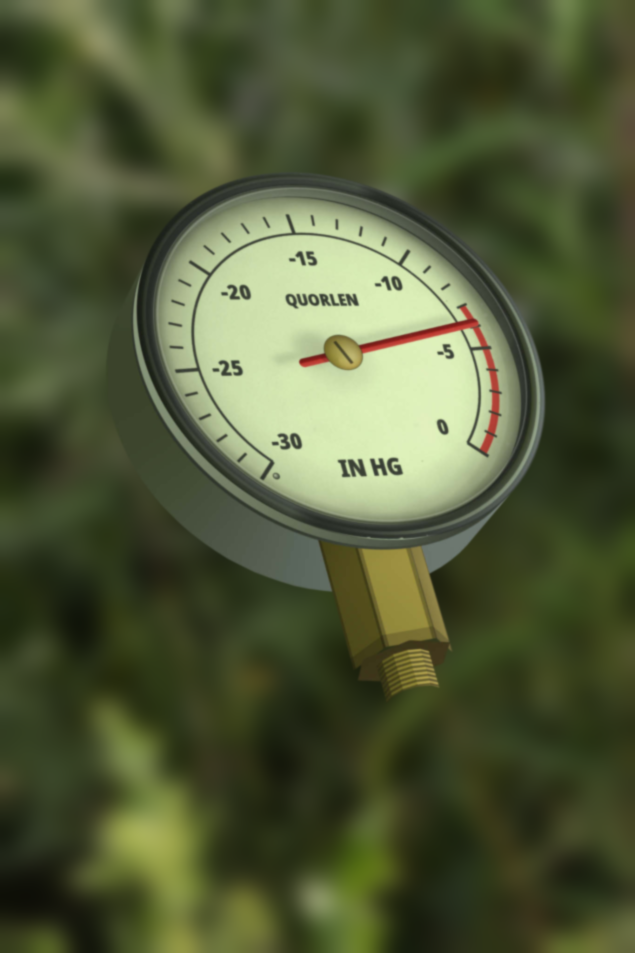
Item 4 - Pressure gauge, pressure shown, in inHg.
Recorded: -6 inHg
